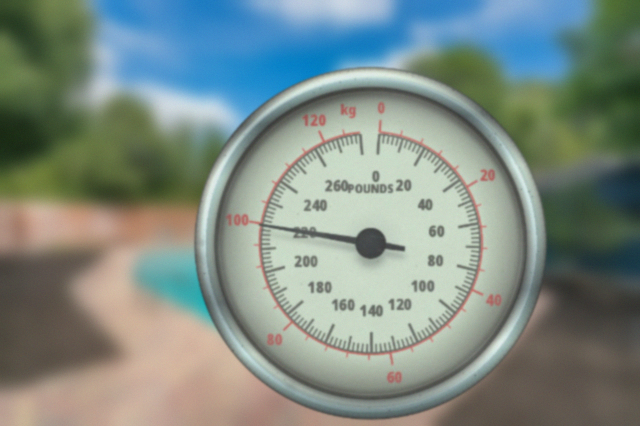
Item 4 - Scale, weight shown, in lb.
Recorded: 220 lb
